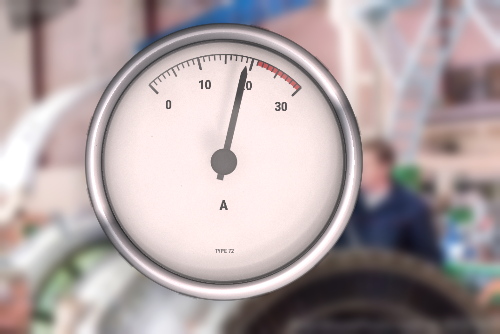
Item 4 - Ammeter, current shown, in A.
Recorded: 19 A
